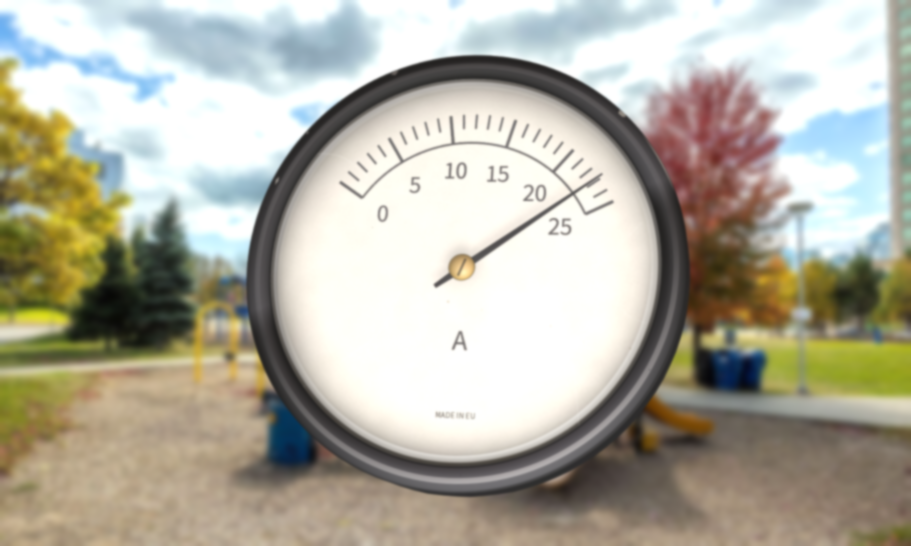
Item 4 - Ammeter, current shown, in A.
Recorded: 23 A
